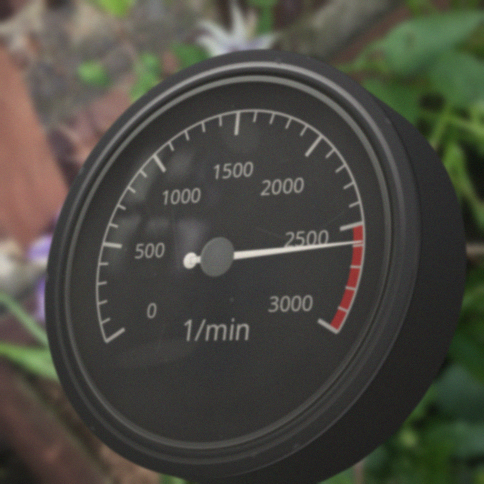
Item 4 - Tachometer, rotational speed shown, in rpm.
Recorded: 2600 rpm
